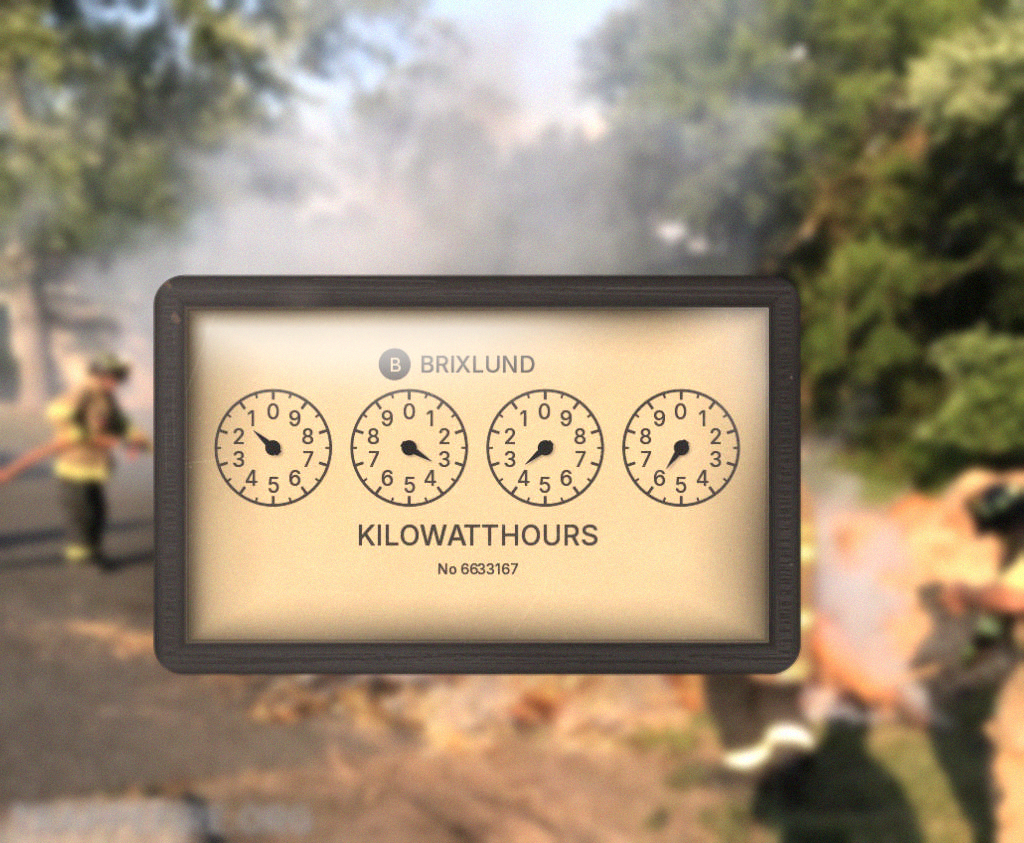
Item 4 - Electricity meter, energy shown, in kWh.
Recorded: 1336 kWh
